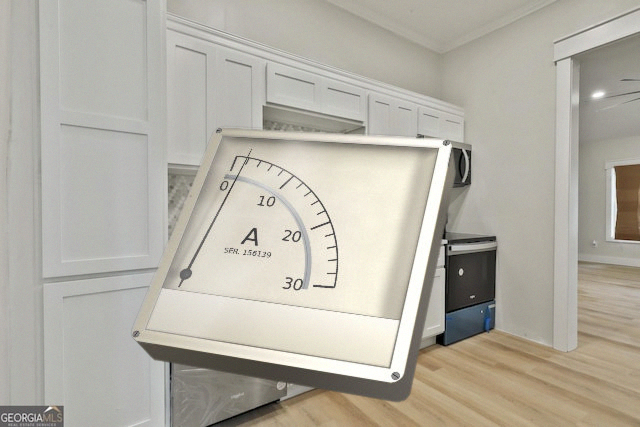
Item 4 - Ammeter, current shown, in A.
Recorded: 2 A
